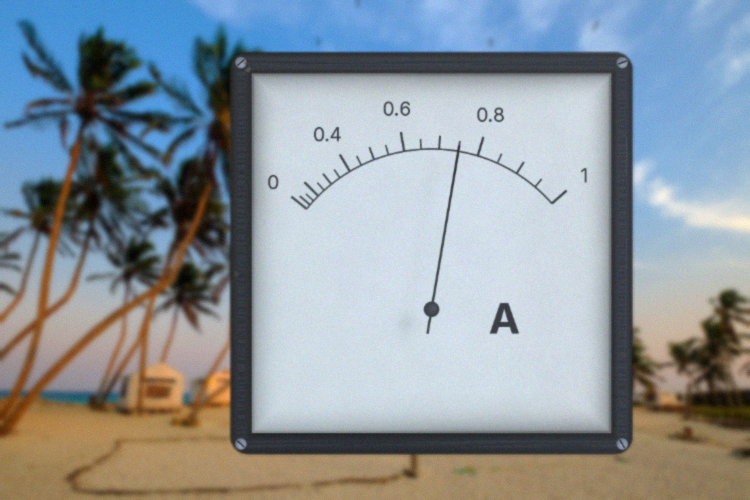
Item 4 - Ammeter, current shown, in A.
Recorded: 0.75 A
